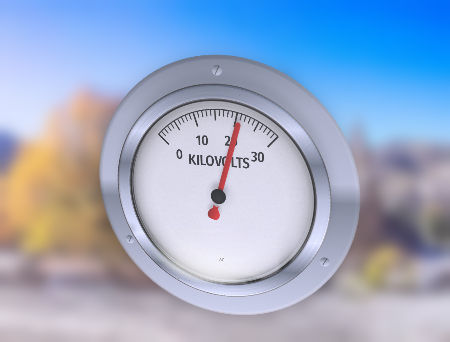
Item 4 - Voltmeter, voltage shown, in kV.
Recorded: 21 kV
